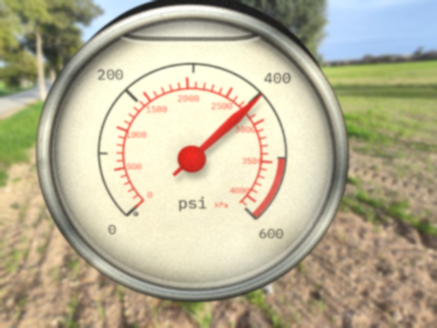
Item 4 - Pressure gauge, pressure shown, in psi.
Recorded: 400 psi
